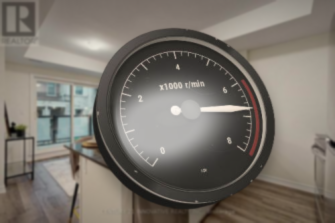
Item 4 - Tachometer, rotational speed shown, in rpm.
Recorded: 6800 rpm
